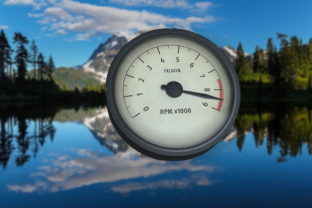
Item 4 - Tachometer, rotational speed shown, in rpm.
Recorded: 8500 rpm
